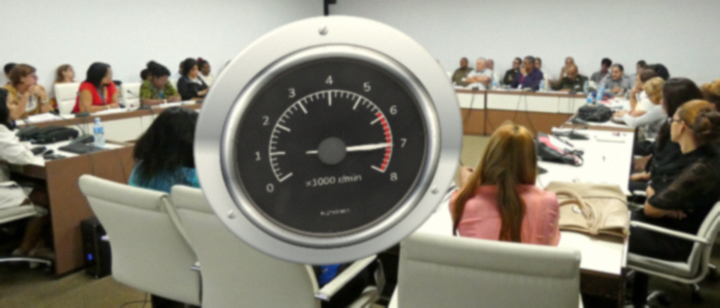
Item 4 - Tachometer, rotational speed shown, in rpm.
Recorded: 7000 rpm
